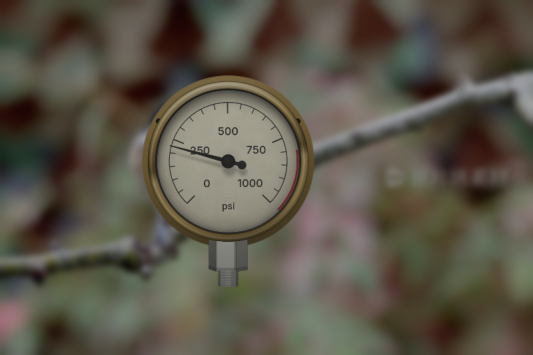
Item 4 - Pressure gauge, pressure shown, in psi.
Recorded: 225 psi
